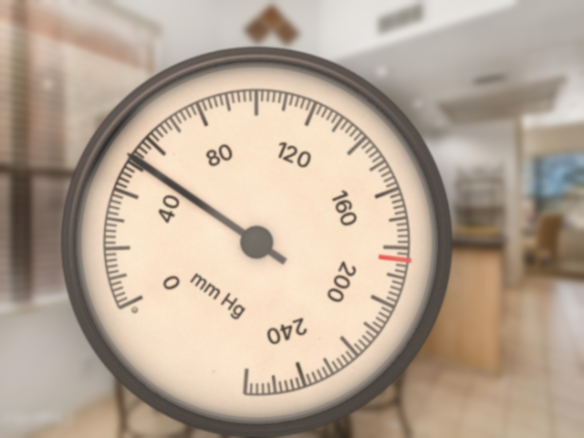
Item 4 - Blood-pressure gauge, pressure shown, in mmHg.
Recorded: 52 mmHg
